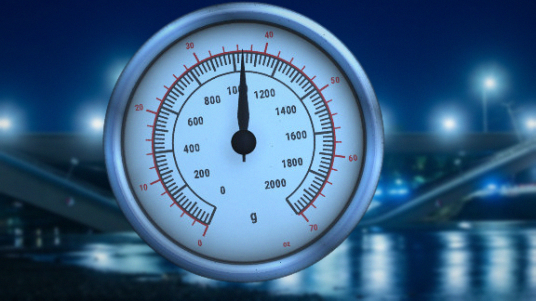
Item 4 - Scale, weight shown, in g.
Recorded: 1040 g
